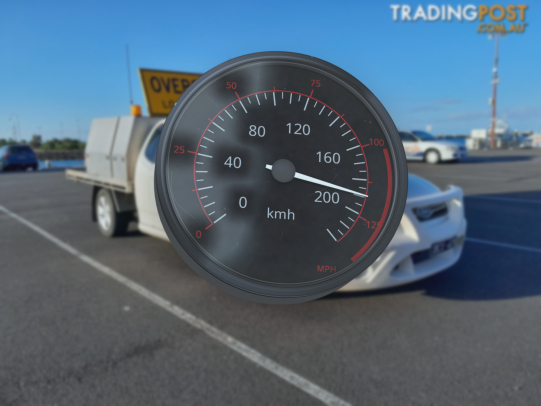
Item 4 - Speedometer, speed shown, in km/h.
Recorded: 190 km/h
